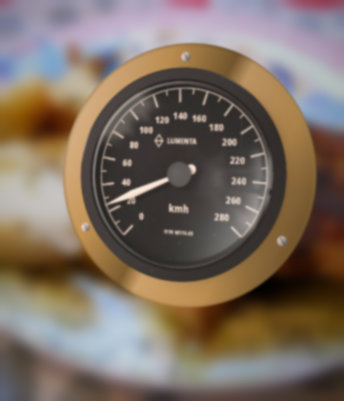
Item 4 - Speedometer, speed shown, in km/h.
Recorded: 25 km/h
